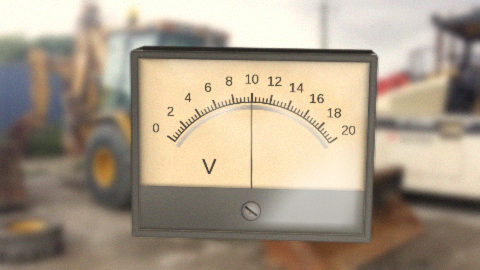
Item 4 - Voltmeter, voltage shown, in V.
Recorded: 10 V
